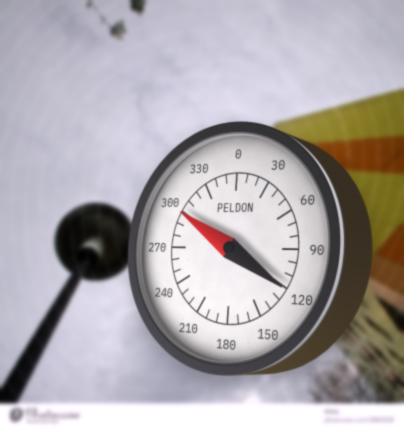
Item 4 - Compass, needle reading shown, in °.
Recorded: 300 °
